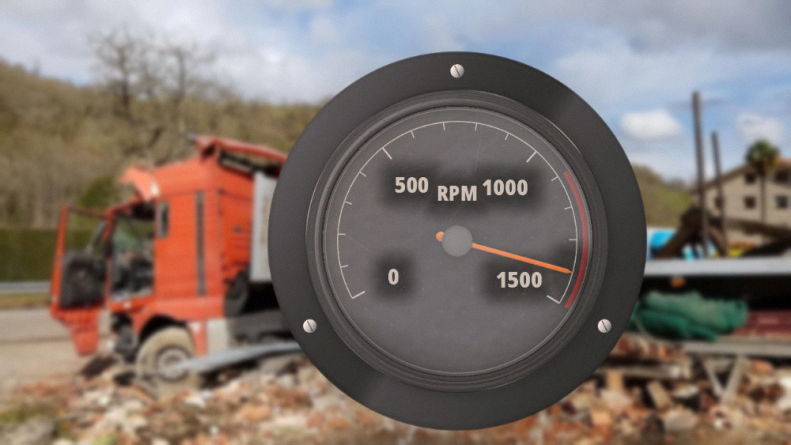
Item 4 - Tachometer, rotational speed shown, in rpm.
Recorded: 1400 rpm
